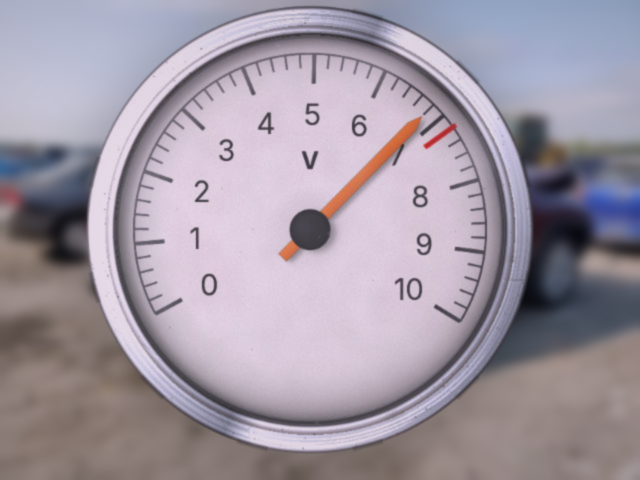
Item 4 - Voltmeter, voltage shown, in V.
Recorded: 6.8 V
